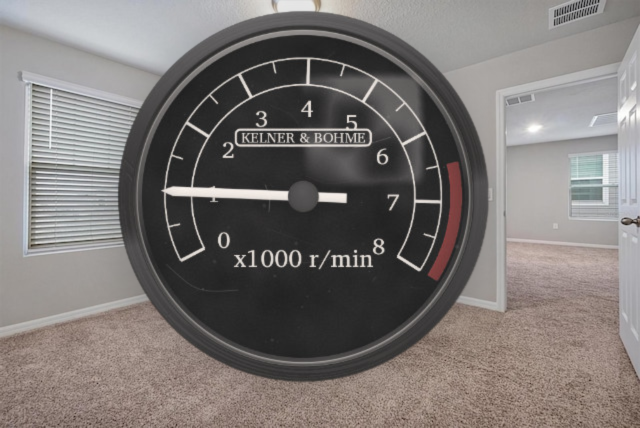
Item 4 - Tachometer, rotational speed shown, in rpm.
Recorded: 1000 rpm
